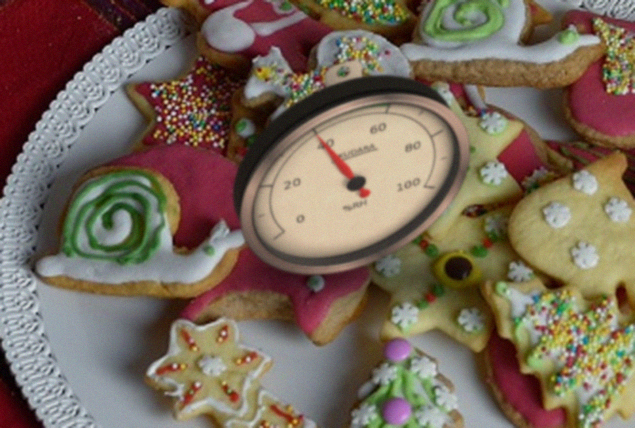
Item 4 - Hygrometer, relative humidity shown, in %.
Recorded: 40 %
